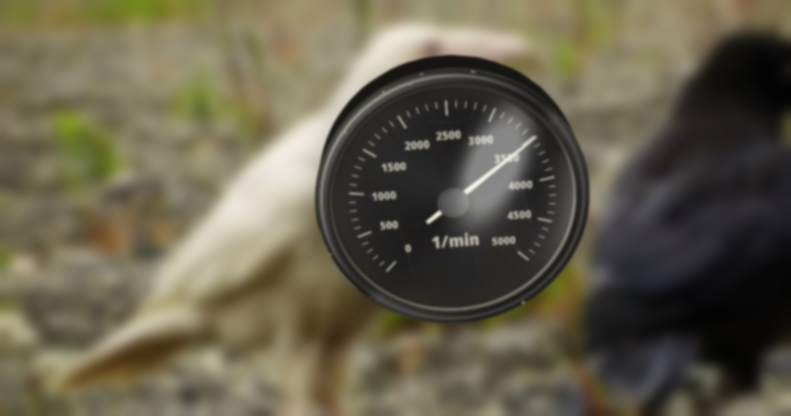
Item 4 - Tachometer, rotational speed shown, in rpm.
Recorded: 3500 rpm
